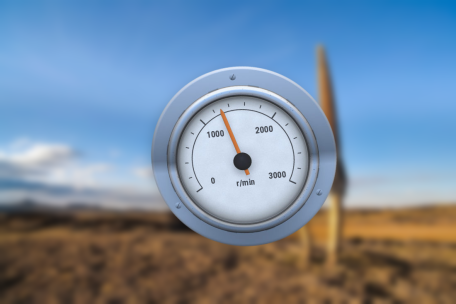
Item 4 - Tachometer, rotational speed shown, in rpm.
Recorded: 1300 rpm
